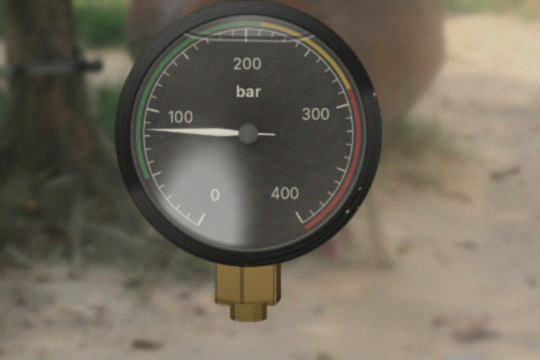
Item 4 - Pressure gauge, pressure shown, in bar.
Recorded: 85 bar
